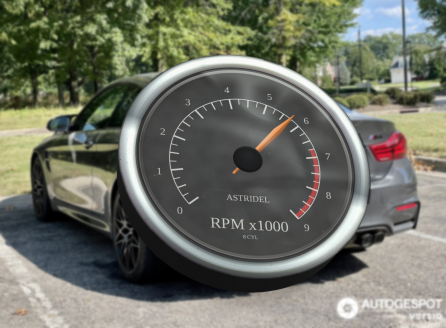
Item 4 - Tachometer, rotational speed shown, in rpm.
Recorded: 5750 rpm
